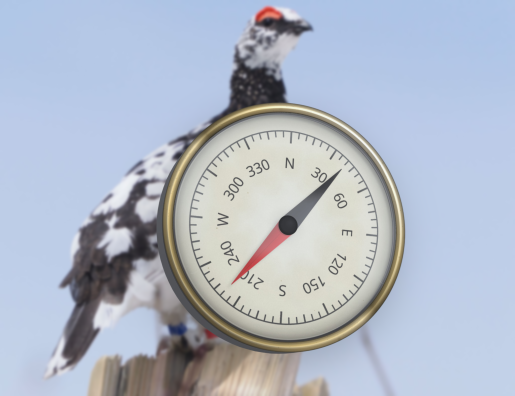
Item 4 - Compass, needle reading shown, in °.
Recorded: 220 °
